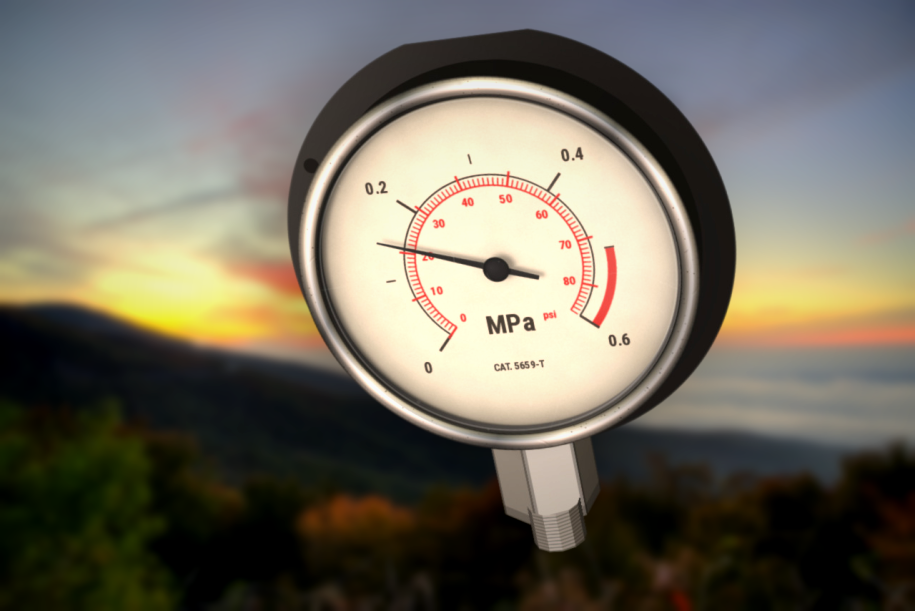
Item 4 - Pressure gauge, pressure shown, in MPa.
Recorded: 0.15 MPa
